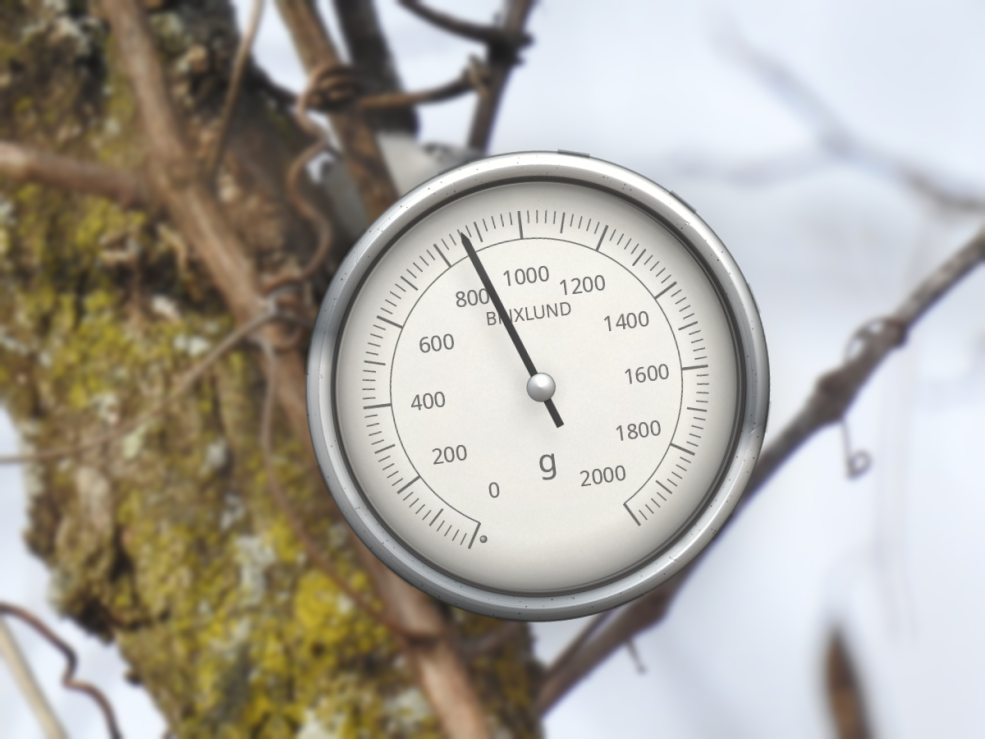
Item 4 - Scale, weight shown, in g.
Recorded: 860 g
